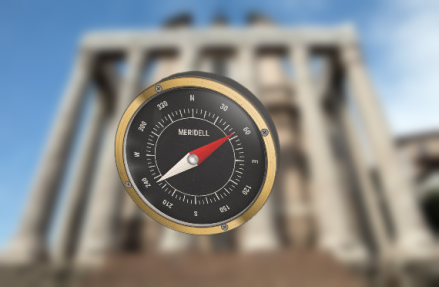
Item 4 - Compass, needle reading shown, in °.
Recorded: 55 °
